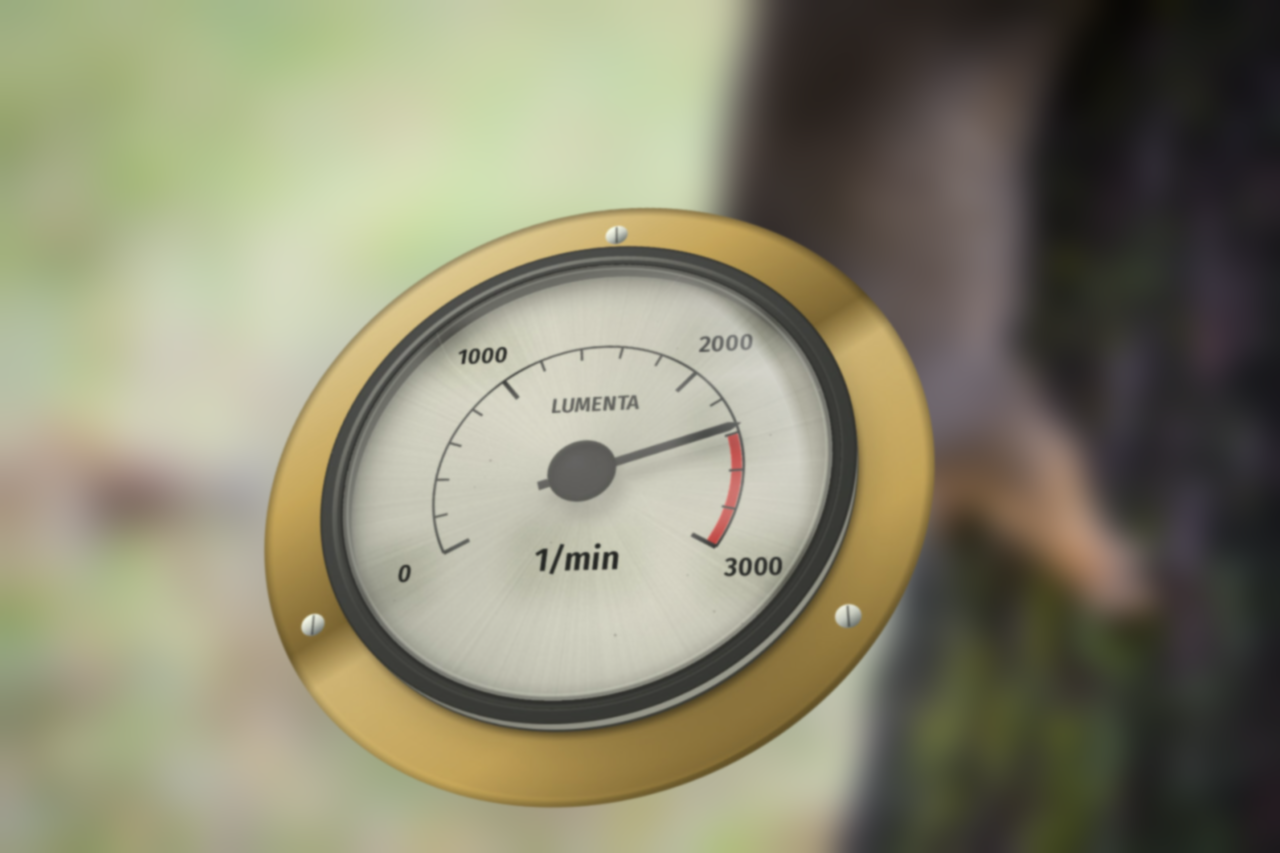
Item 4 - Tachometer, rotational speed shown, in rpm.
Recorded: 2400 rpm
